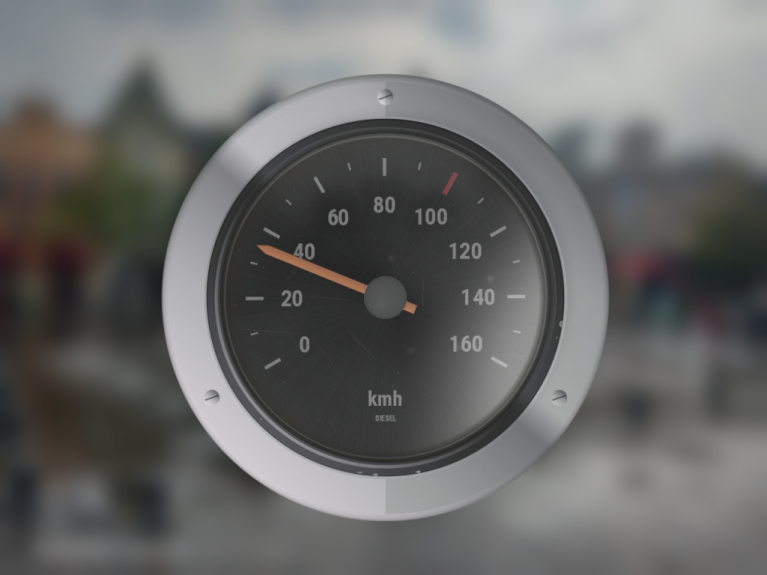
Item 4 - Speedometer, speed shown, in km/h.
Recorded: 35 km/h
